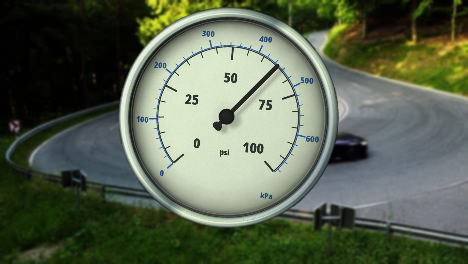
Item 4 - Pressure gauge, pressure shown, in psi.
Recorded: 65 psi
